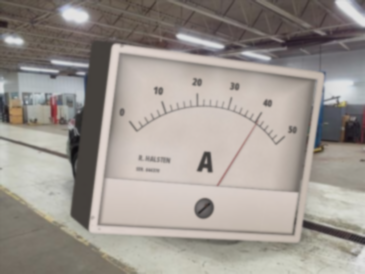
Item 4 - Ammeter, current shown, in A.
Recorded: 40 A
